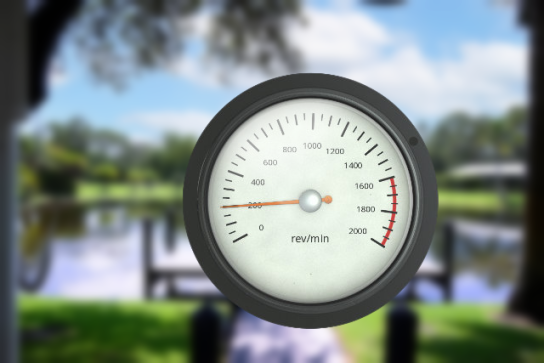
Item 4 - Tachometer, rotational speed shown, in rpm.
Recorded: 200 rpm
